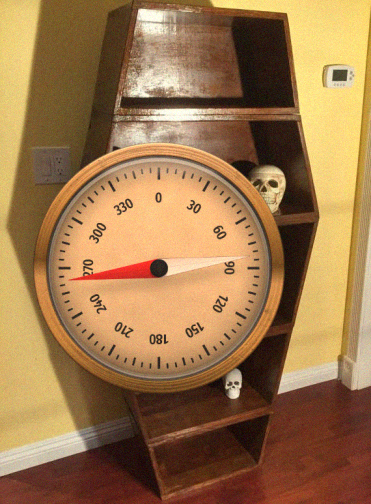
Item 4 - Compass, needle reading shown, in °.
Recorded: 262.5 °
